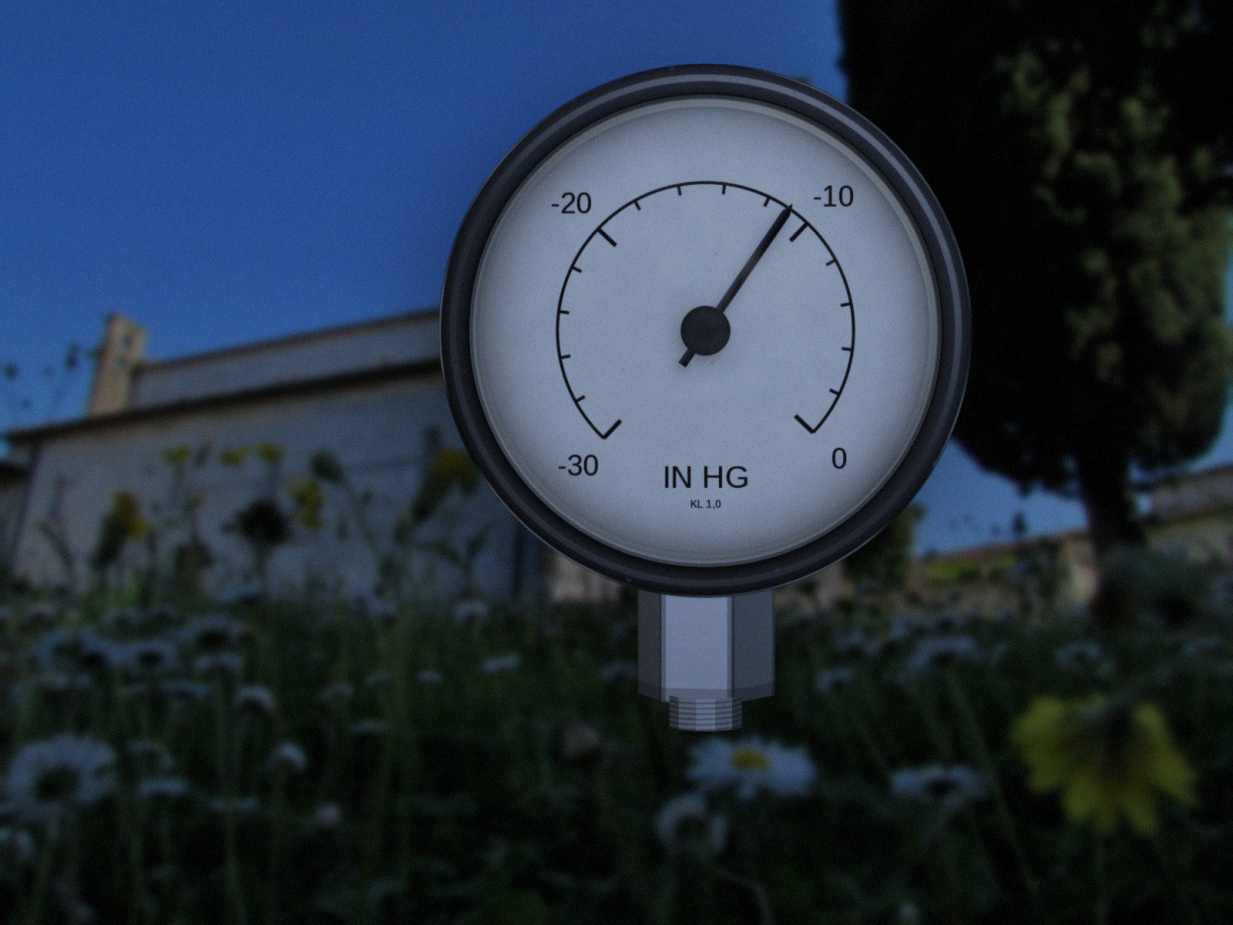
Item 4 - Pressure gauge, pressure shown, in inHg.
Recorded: -11 inHg
